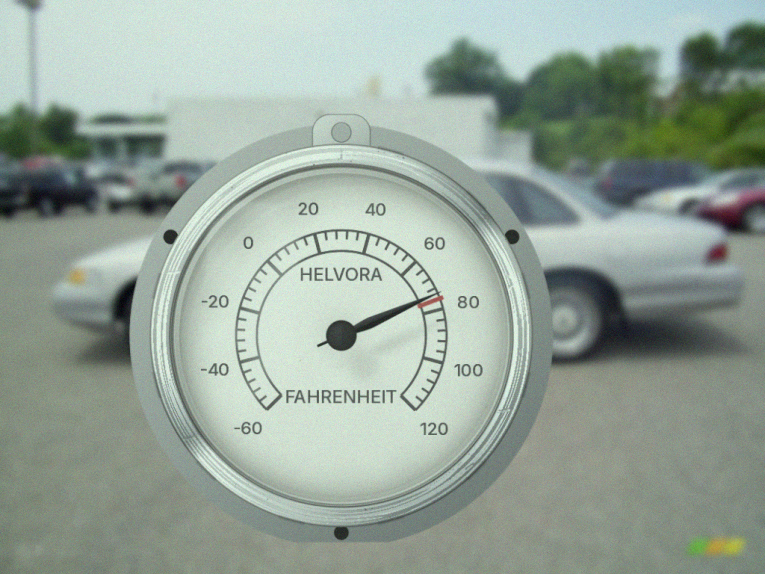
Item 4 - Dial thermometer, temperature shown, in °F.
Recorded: 74 °F
